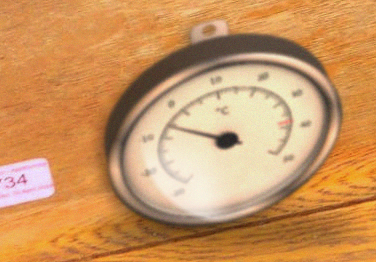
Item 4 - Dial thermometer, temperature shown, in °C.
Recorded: -5 °C
